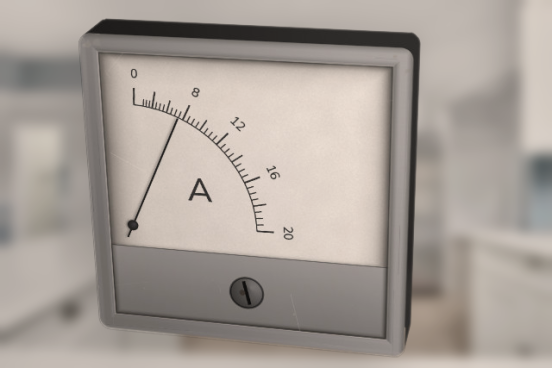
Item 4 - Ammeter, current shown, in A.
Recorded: 7.5 A
